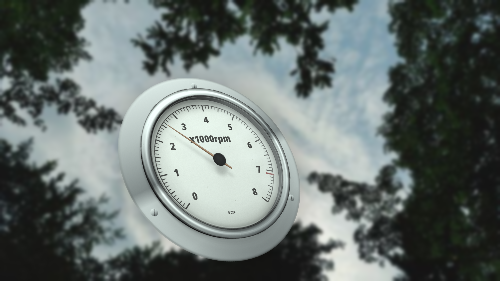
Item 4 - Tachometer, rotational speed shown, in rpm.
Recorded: 2500 rpm
